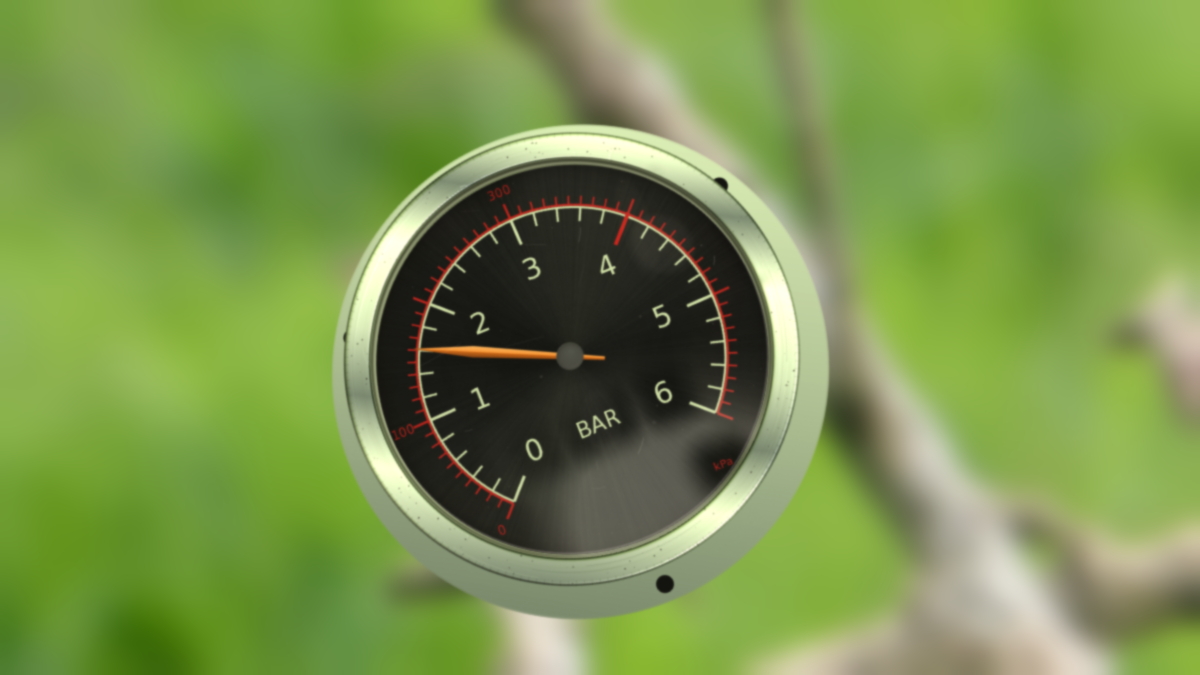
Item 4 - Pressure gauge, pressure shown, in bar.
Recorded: 1.6 bar
